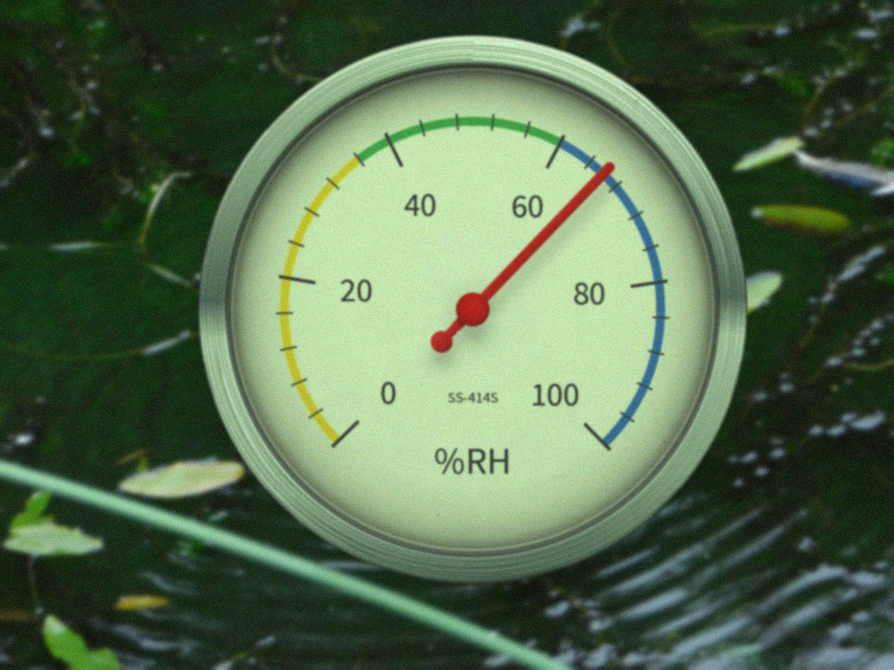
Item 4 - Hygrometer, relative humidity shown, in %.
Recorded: 66 %
